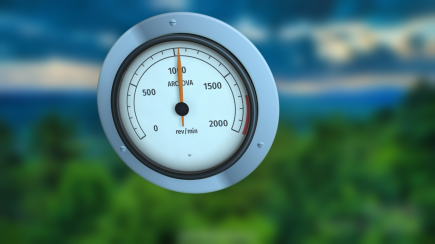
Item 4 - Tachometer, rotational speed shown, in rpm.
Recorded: 1050 rpm
